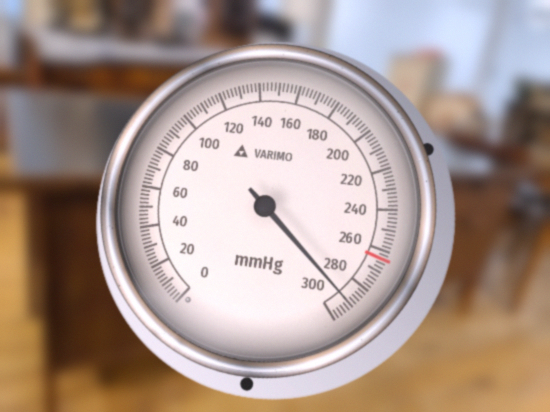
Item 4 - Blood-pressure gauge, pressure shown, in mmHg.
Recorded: 290 mmHg
